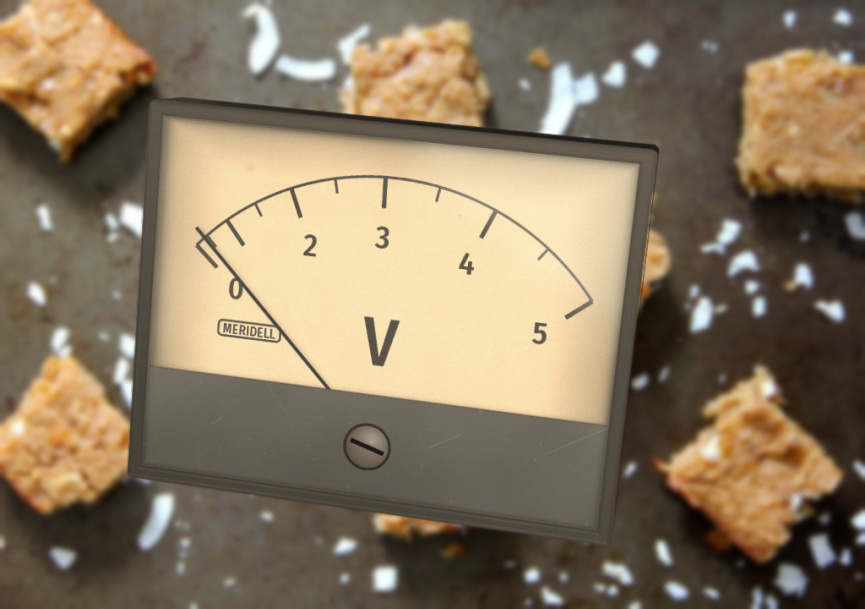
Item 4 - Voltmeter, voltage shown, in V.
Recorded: 0.5 V
